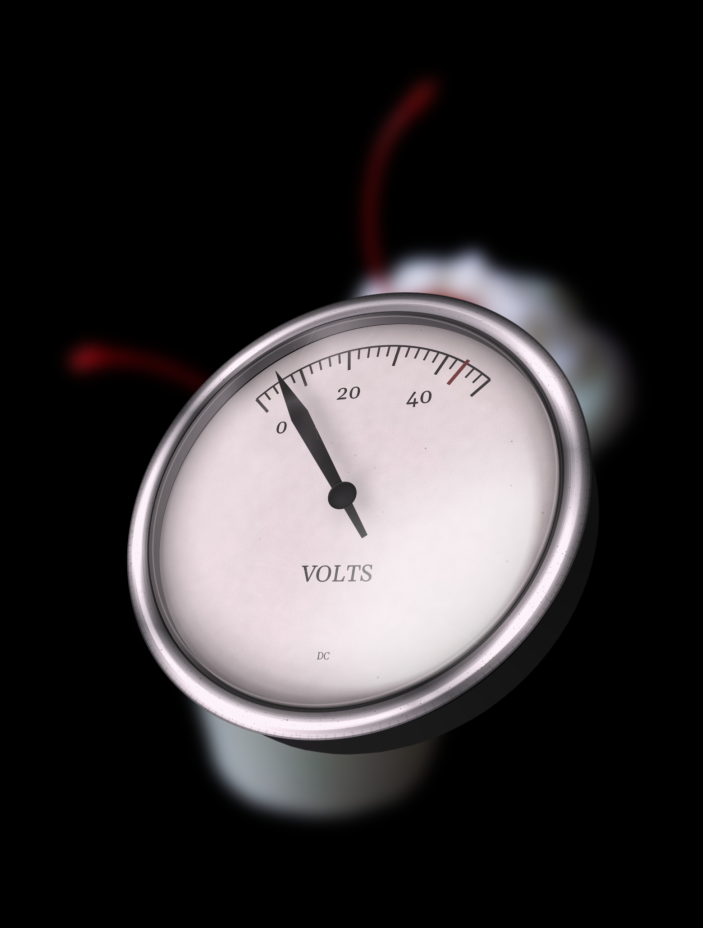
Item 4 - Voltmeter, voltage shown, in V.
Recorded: 6 V
